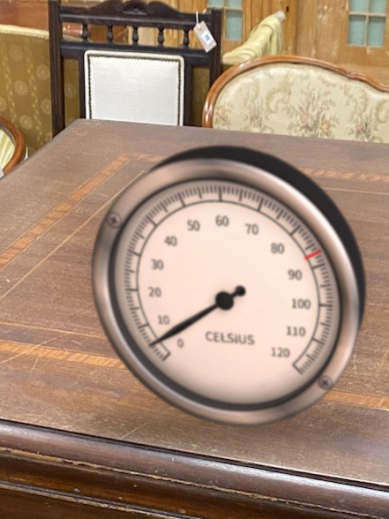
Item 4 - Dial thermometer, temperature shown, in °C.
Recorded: 5 °C
